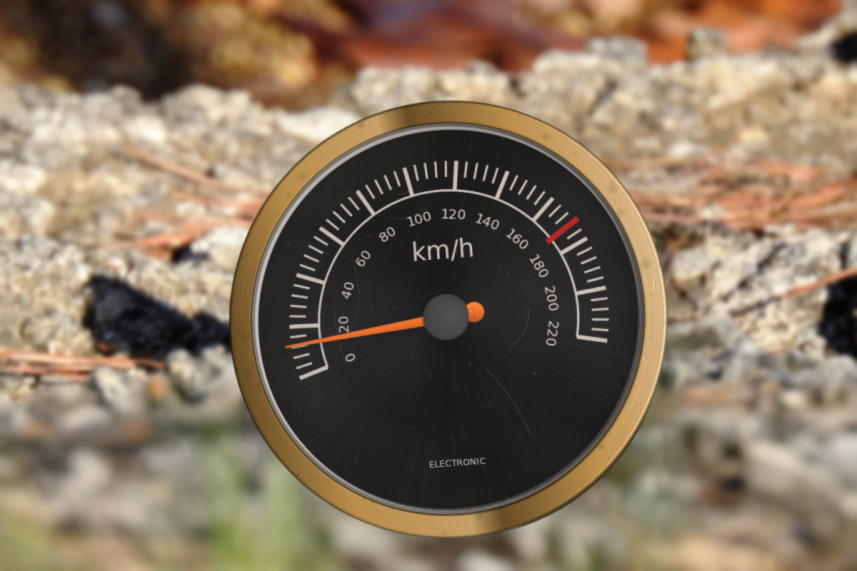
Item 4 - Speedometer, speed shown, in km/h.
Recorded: 12 km/h
